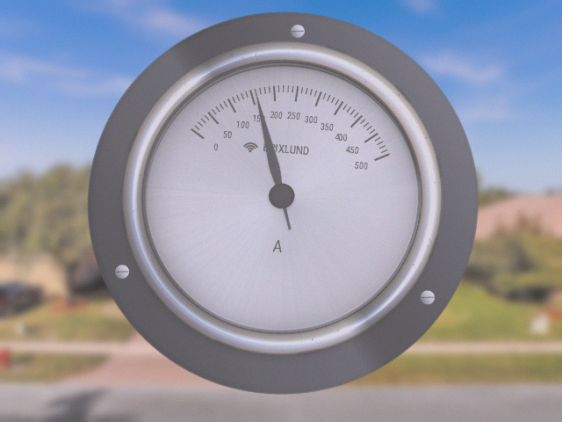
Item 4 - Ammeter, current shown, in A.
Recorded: 160 A
